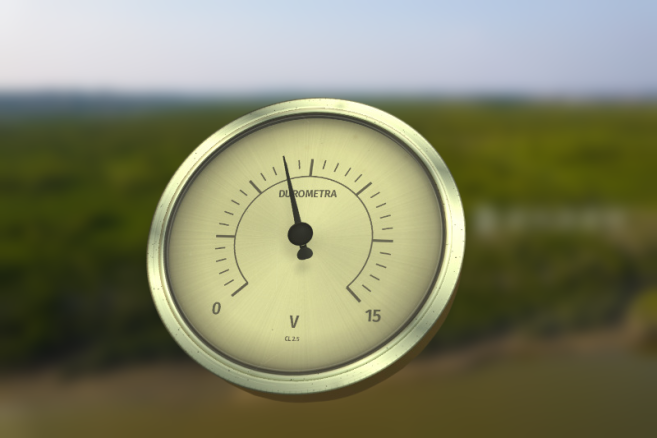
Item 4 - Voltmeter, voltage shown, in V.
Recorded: 6.5 V
